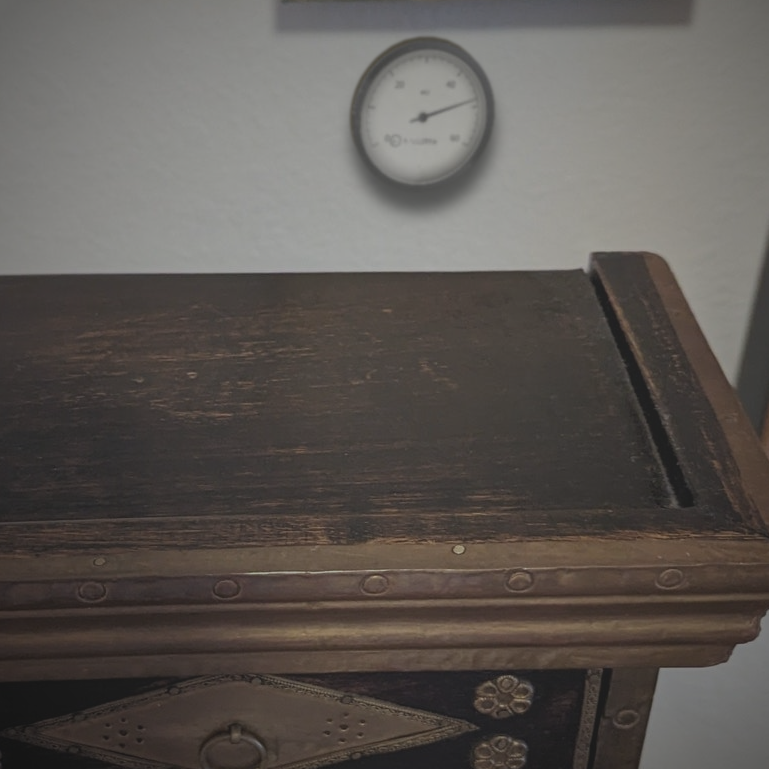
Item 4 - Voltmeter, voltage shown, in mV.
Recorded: 48 mV
